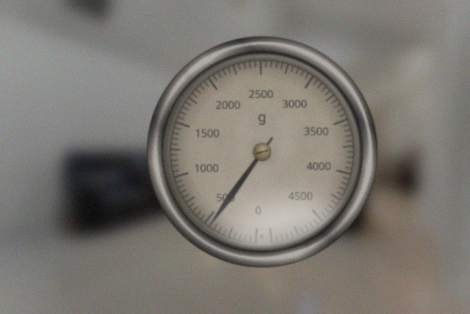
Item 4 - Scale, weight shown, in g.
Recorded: 450 g
